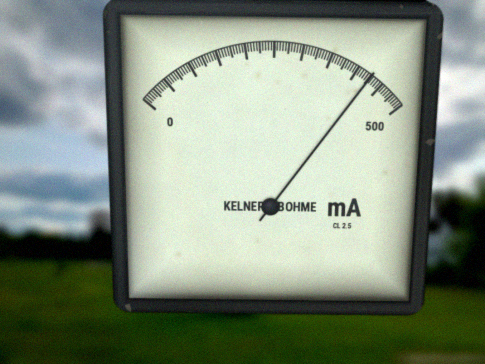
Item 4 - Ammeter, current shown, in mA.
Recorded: 425 mA
